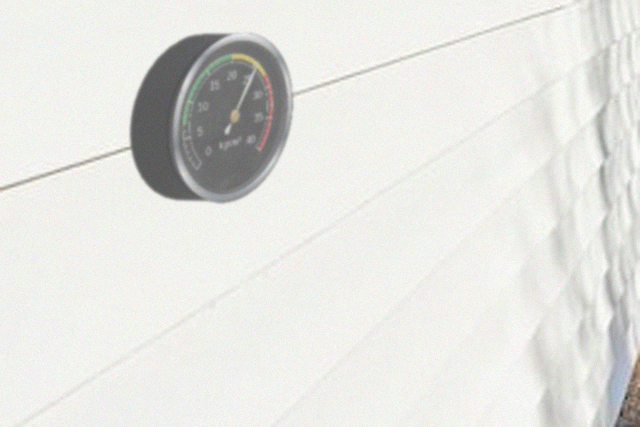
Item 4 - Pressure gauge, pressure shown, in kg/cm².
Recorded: 25 kg/cm²
